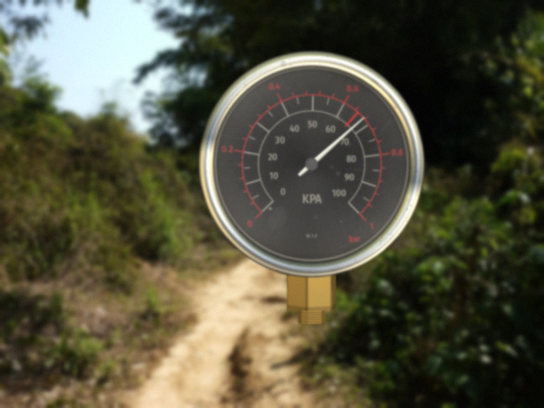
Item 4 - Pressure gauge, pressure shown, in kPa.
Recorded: 67.5 kPa
